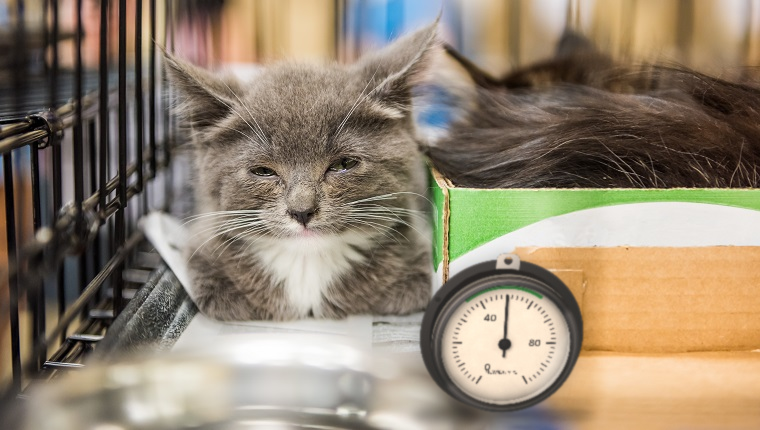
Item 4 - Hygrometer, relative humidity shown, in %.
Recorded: 50 %
